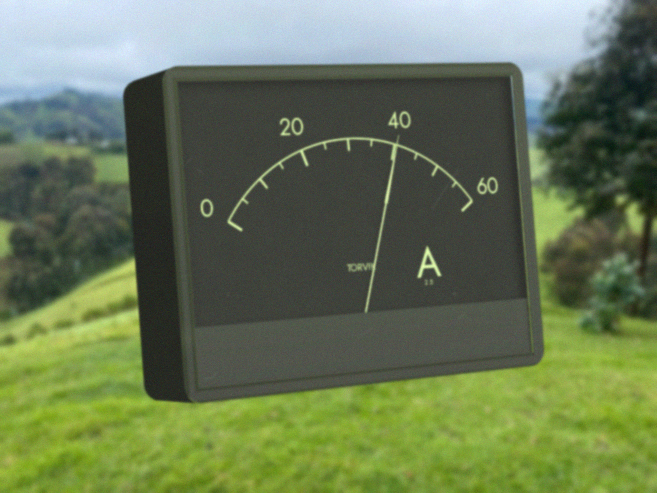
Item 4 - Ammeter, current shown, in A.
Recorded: 40 A
